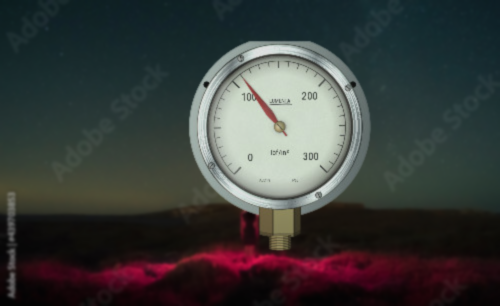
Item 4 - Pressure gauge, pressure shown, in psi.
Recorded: 110 psi
